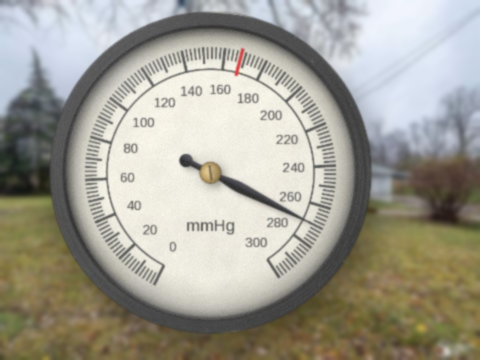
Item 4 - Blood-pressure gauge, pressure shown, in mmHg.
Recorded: 270 mmHg
